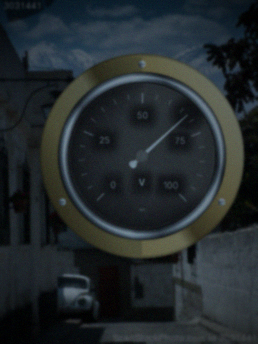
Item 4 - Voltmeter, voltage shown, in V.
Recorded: 67.5 V
